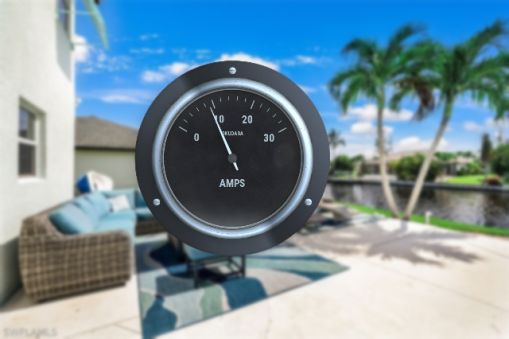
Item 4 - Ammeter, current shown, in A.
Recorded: 9 A
